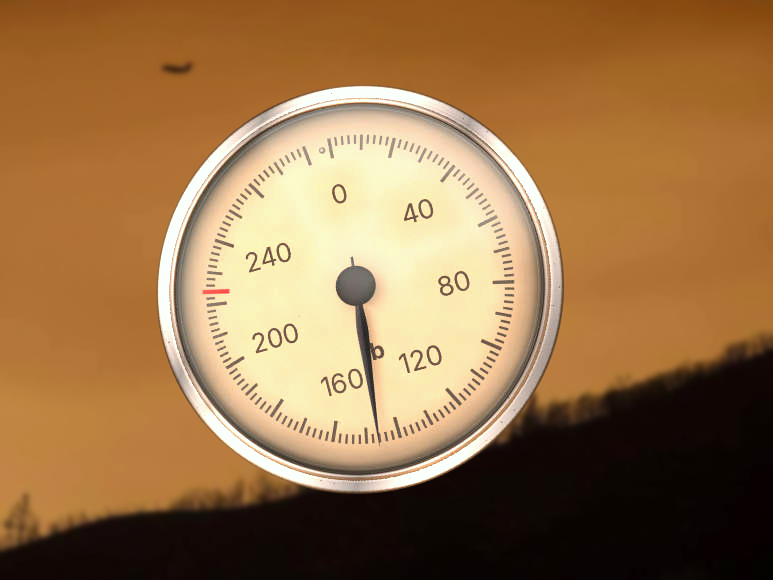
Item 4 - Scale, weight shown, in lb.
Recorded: 146 lb
